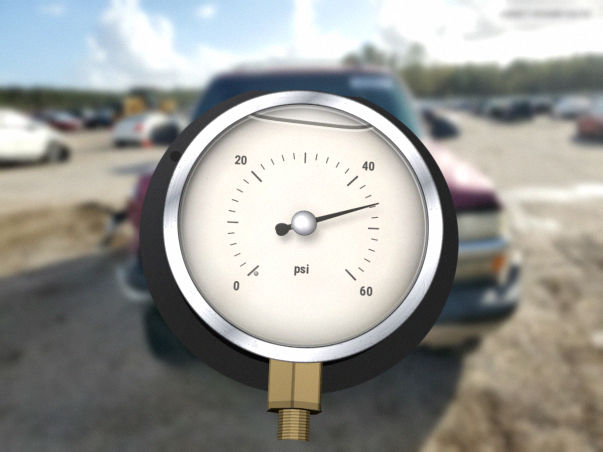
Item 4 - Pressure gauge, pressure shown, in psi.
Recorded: 46 psi
